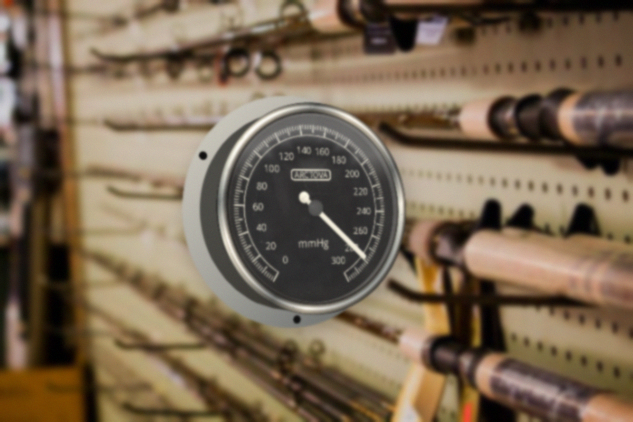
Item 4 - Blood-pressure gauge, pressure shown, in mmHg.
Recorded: 280 mmHg
